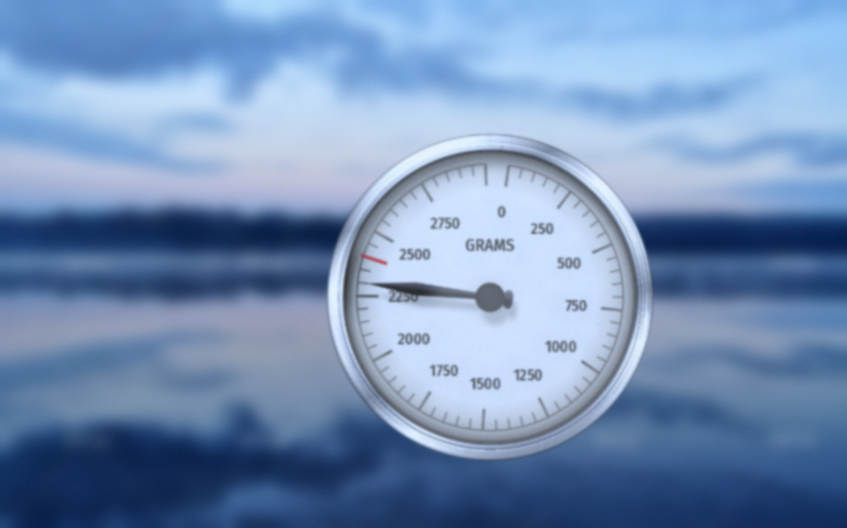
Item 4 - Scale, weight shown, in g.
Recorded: 2300 g
